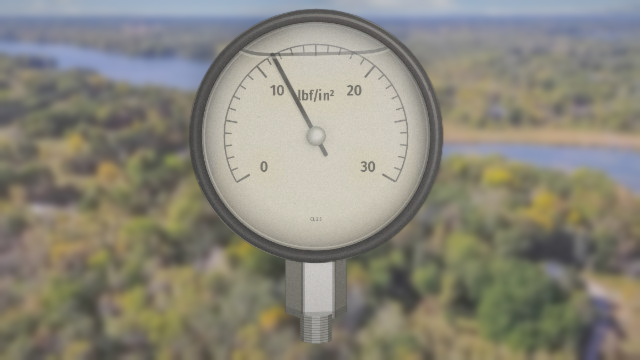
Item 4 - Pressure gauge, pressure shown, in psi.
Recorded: 11.5 psi
